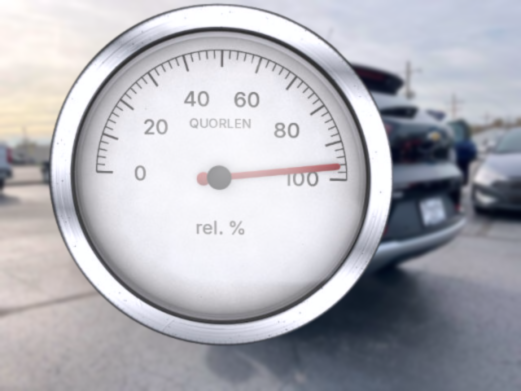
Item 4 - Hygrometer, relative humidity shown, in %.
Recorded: 96 %
